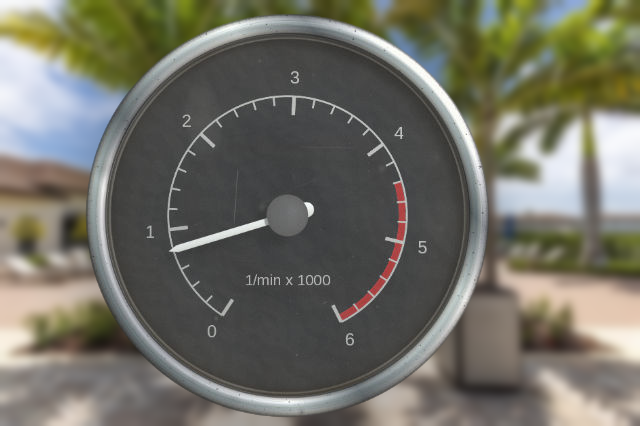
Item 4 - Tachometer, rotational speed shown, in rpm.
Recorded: 800 rpm
